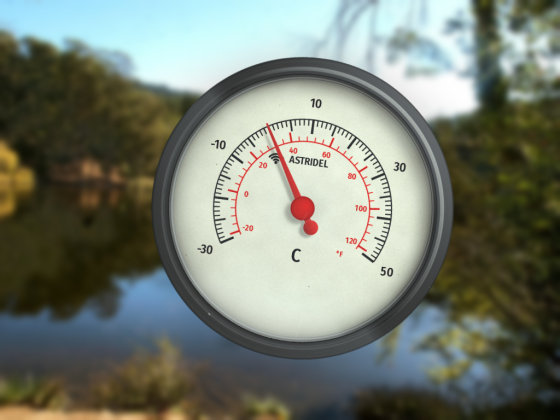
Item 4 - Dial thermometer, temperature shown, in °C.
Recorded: 0 °C
